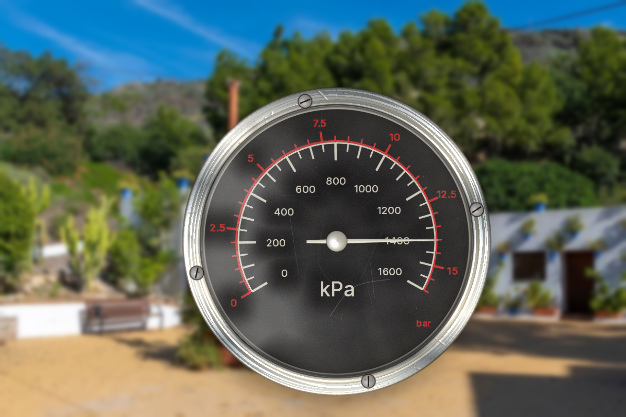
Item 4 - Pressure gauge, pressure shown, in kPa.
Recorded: 1400 kPa
